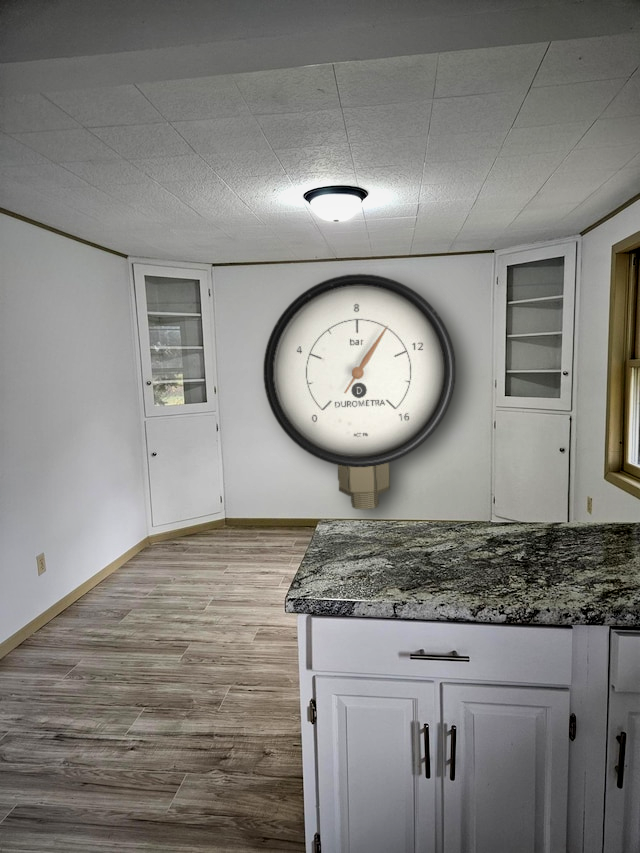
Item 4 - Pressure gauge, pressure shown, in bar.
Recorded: 10 bar
